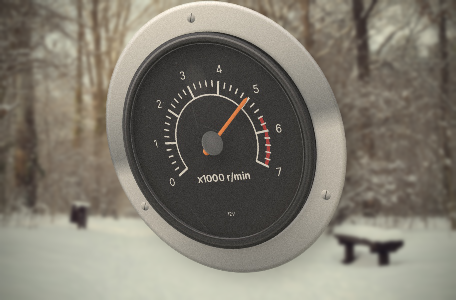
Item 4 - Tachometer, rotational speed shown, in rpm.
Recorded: 5000 rpm
